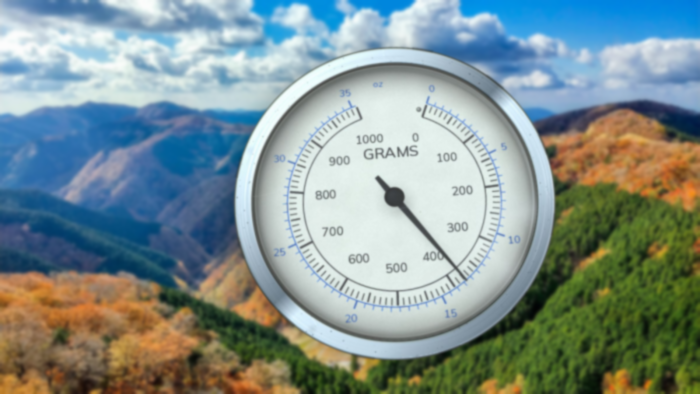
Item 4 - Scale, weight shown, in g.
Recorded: 380 g
